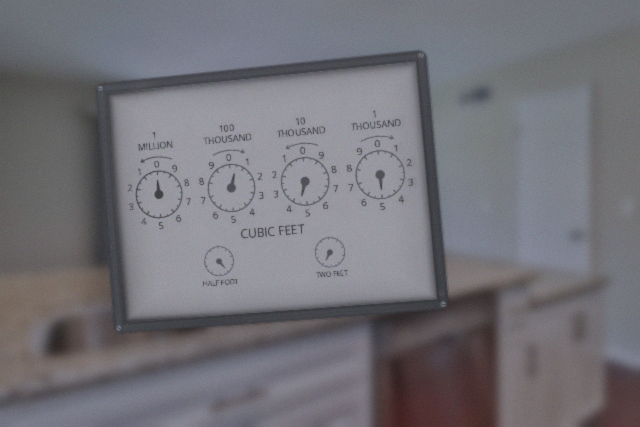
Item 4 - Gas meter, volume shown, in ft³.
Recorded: 4500 ft³
